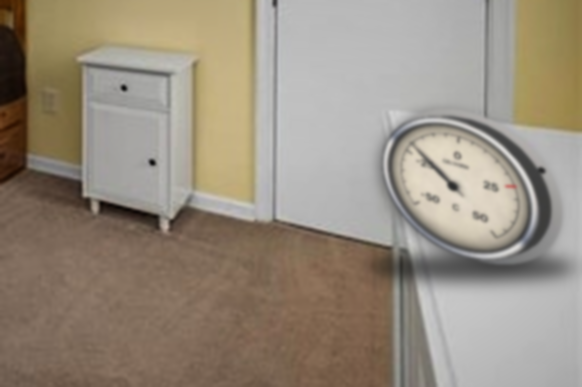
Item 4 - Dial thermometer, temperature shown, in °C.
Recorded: -20 °C
